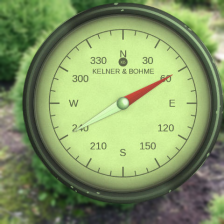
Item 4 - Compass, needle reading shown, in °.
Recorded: 60 °
